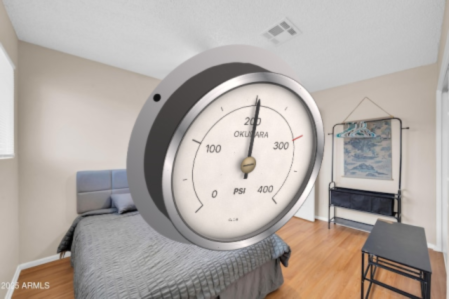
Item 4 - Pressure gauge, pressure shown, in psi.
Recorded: 200 psi
